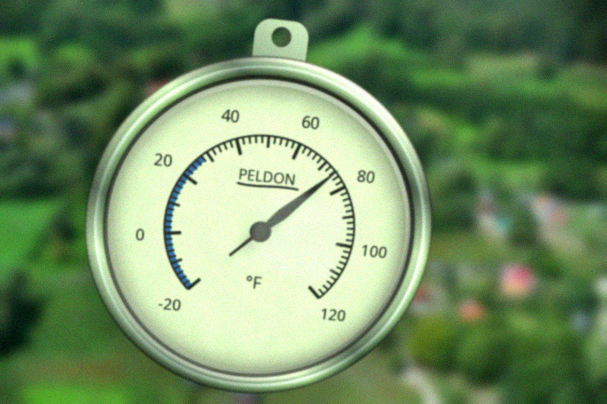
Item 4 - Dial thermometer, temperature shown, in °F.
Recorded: 74 °F
